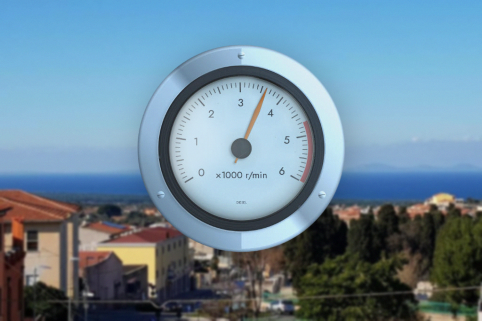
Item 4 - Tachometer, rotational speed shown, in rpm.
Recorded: 3600 rpm
